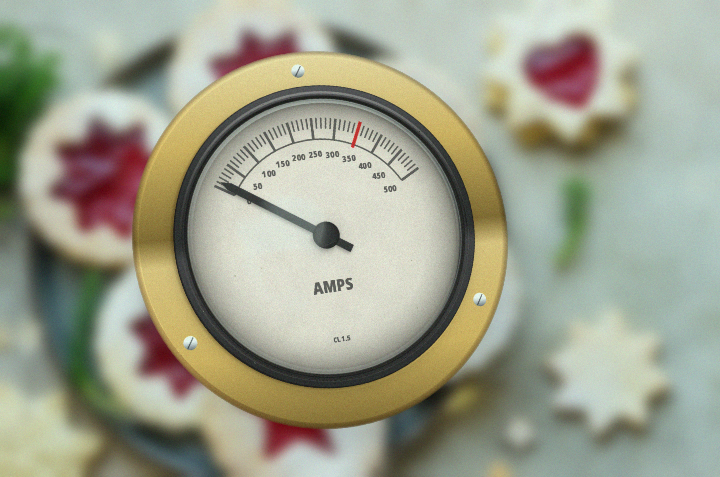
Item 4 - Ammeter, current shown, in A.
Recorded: 10 A
